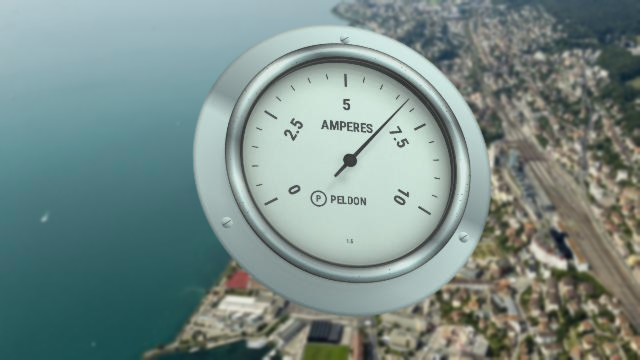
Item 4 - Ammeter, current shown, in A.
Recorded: 6.75 A
